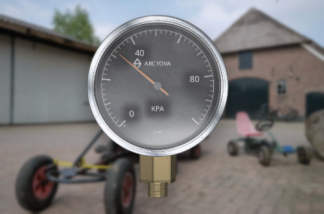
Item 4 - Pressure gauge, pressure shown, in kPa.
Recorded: 32 kPa
